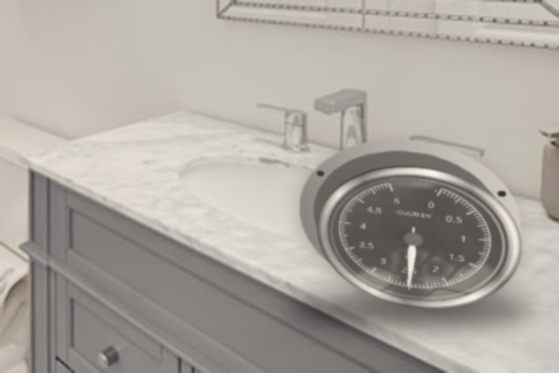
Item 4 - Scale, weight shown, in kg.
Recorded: 2.5 kg
